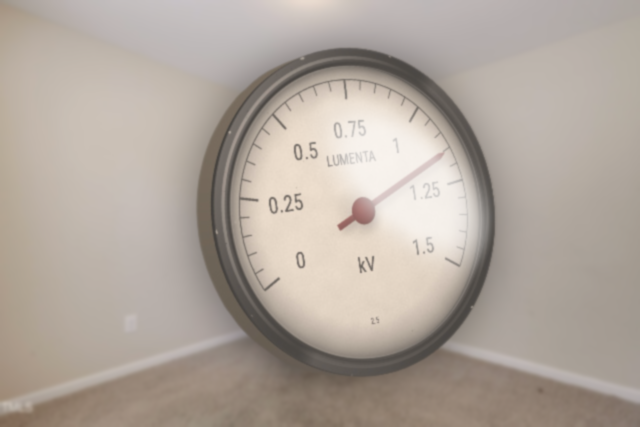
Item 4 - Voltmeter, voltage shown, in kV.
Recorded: 1.15 kV
